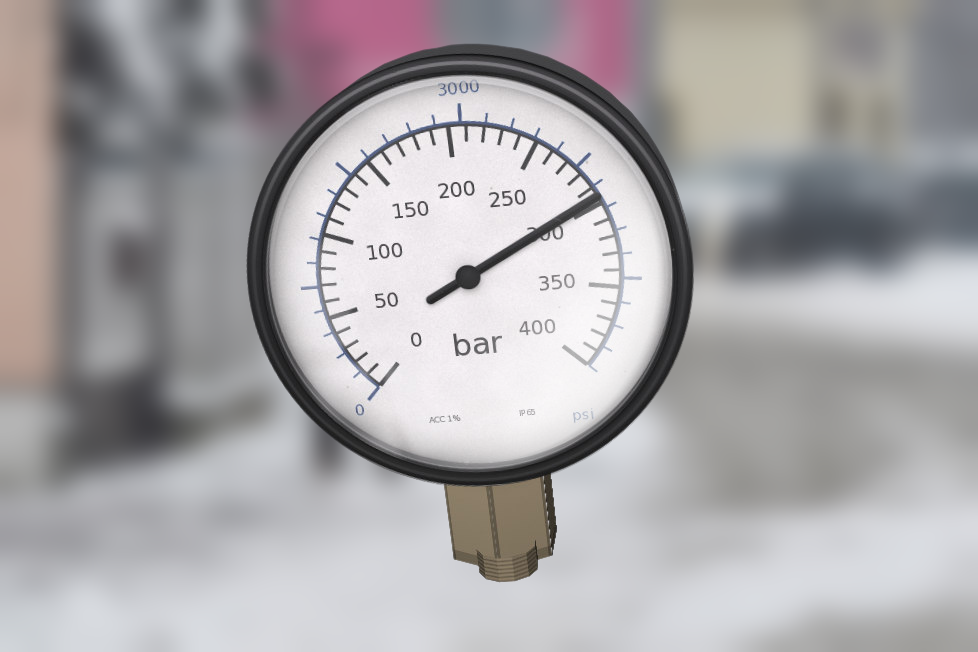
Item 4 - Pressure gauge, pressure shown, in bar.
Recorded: 295 bar
